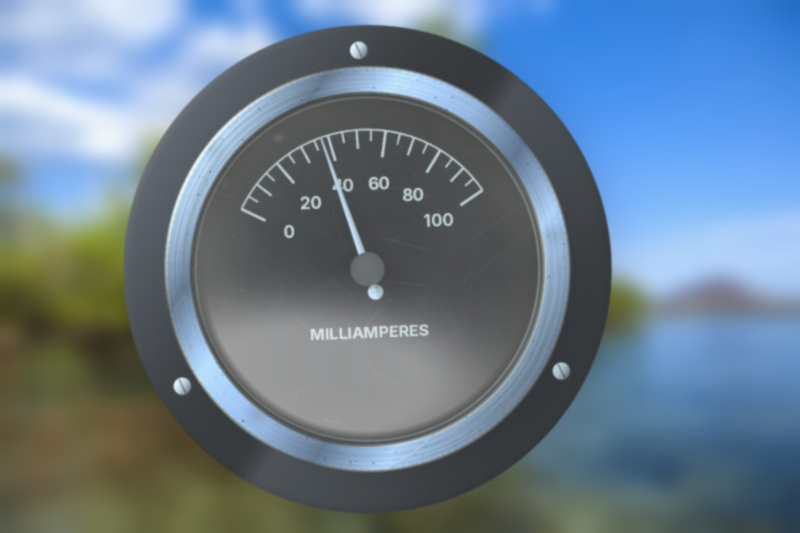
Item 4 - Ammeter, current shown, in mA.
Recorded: 37.5 mA
